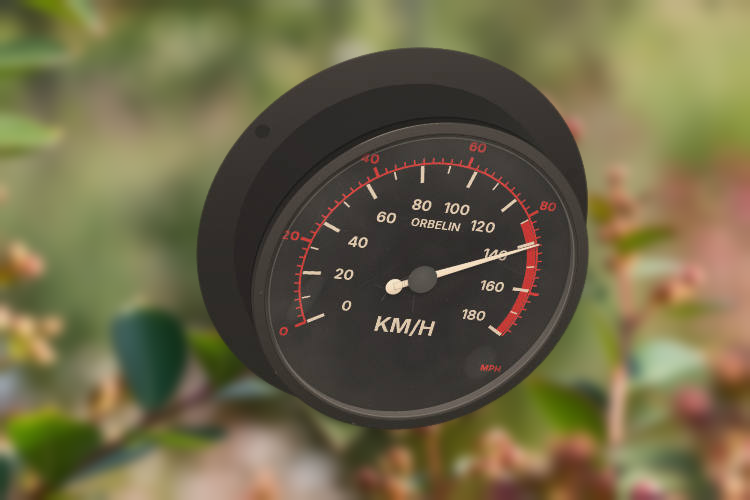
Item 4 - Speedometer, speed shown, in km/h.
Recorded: 140 km/h
